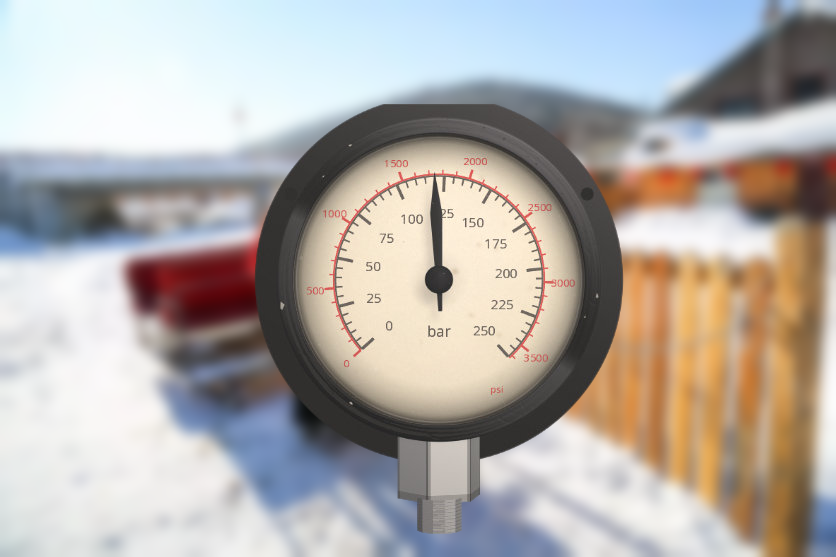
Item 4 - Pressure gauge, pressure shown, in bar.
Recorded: 120 bar
